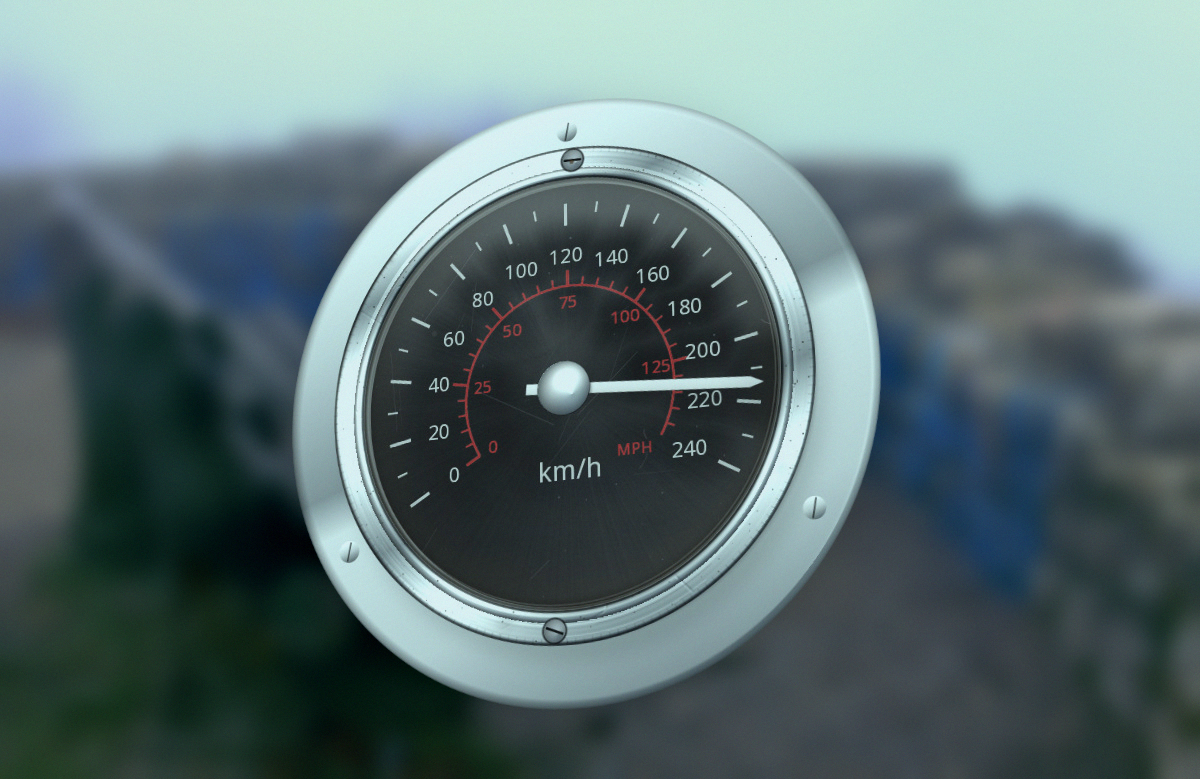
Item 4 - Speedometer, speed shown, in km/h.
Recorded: 215 km/h
